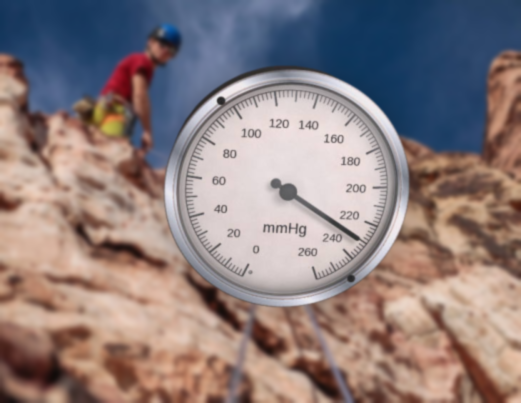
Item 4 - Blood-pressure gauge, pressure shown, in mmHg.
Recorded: 230 mmHg
